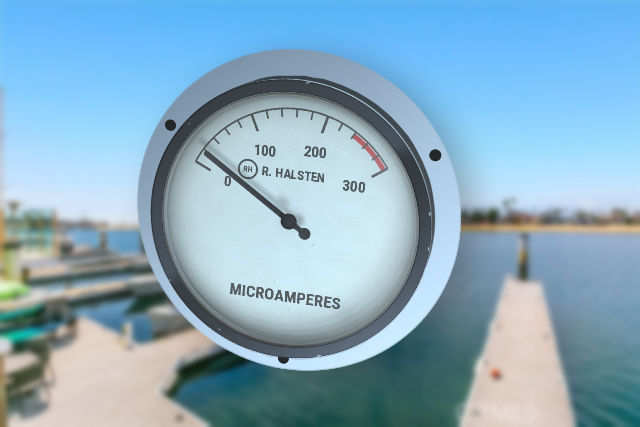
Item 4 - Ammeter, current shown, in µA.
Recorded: 20 µA
